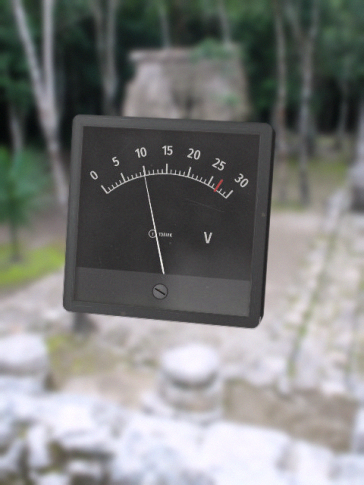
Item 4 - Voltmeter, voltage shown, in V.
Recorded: 10 V
